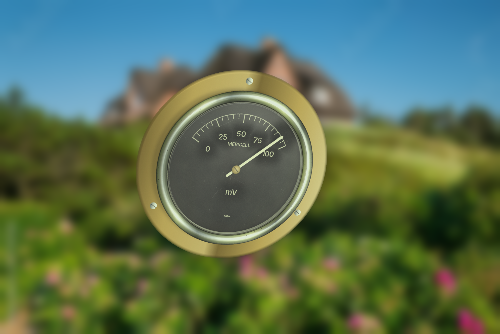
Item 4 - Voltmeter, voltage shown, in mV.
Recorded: 90 mV
